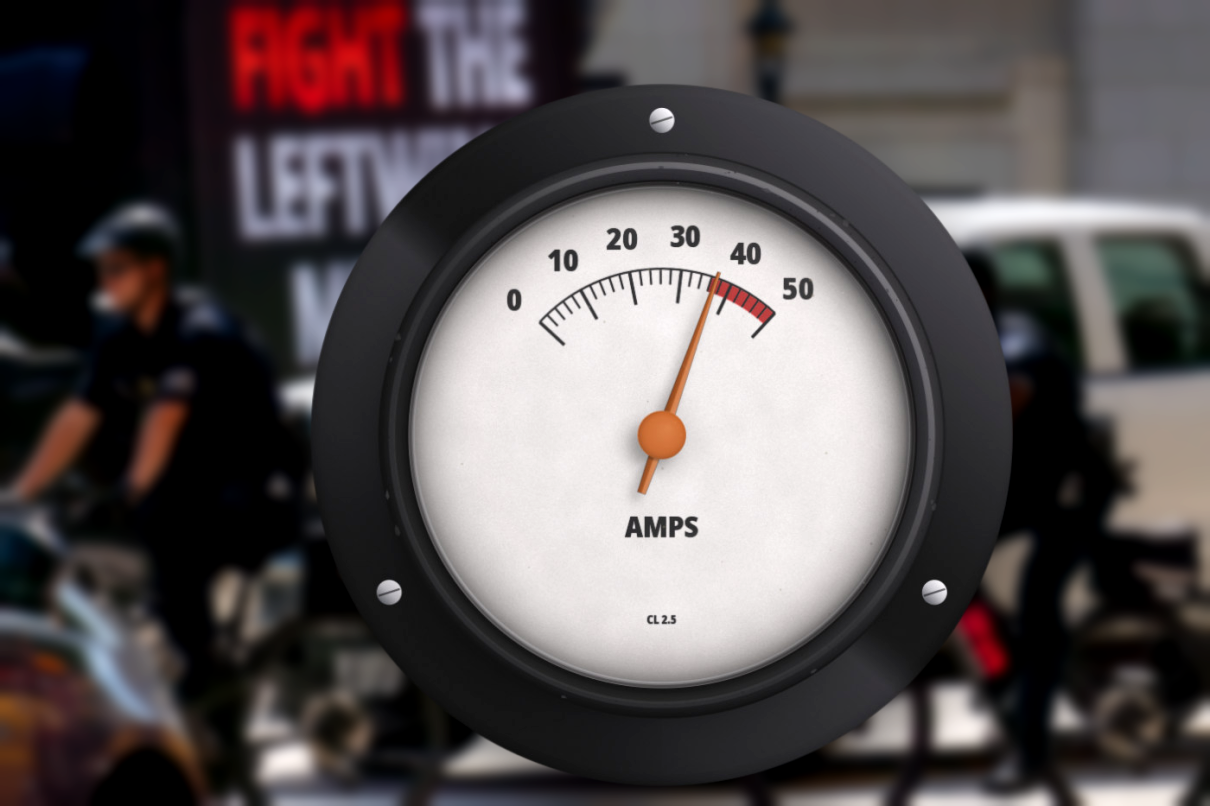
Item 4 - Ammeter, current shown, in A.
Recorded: 37 A
